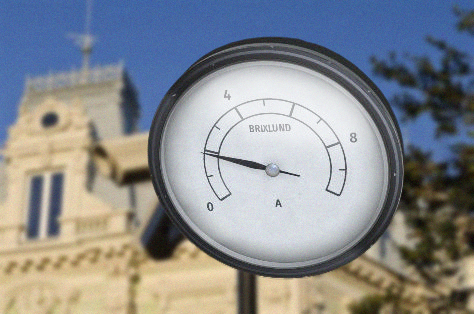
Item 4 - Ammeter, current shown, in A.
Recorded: 2 A
